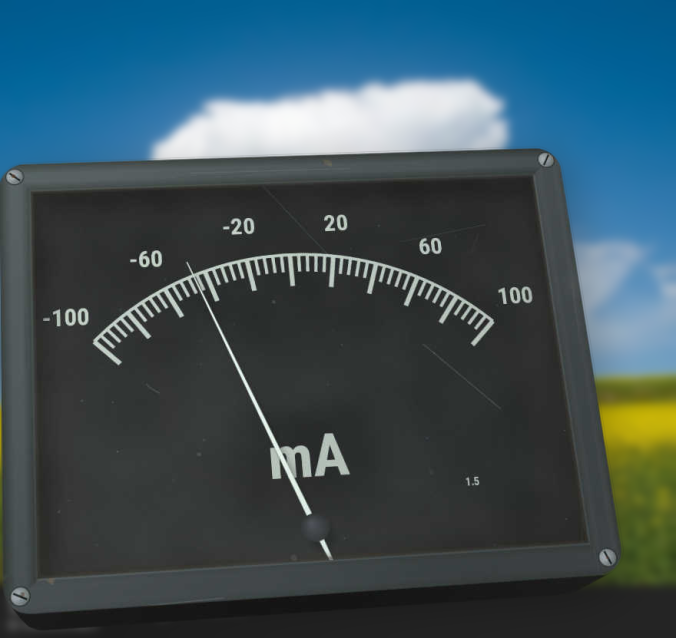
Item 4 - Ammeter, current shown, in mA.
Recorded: -46 mA
